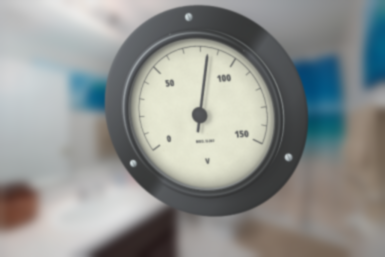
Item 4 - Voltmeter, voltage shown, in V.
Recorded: 85 V
